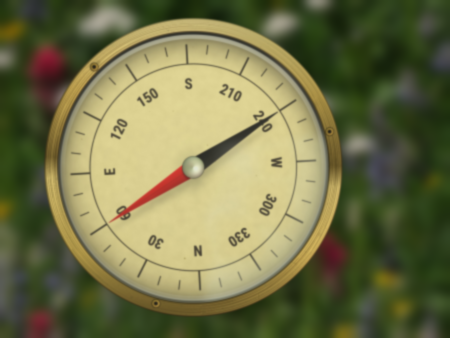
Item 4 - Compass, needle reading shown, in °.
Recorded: 60 °
